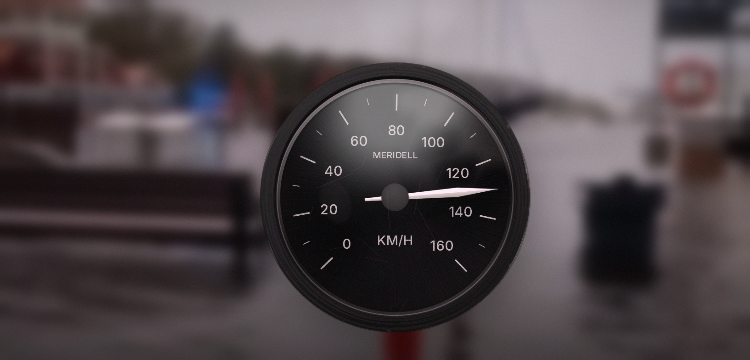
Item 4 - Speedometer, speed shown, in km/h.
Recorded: 130 km/h
